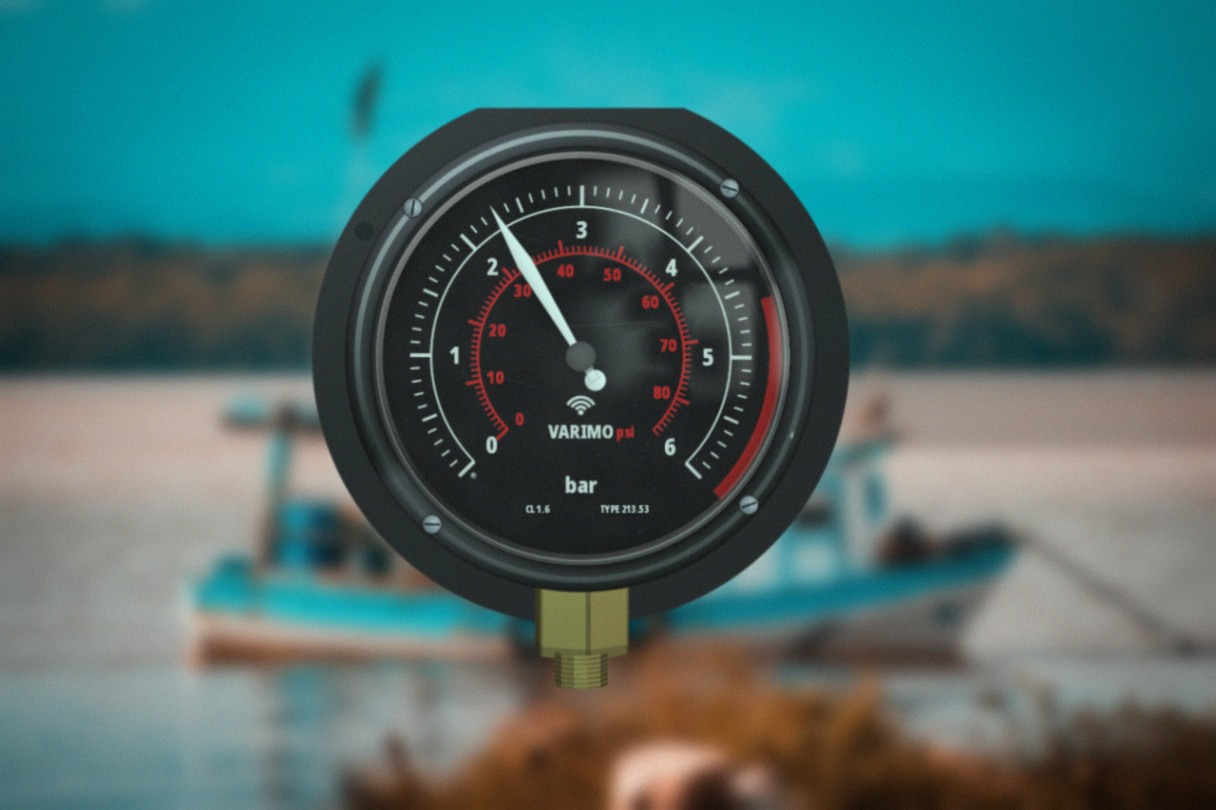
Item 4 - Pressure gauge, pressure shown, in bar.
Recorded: 2.3 bar
